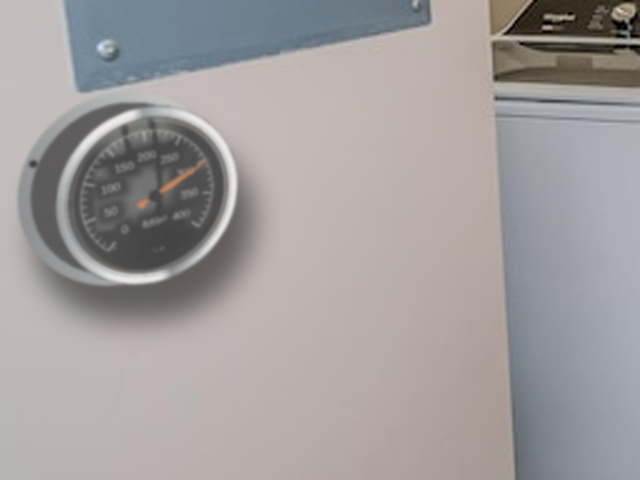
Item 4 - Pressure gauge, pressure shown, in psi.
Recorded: 300 psi
